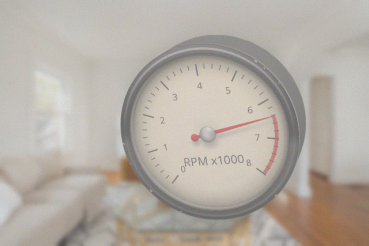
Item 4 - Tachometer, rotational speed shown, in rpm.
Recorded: 6400 rpm
